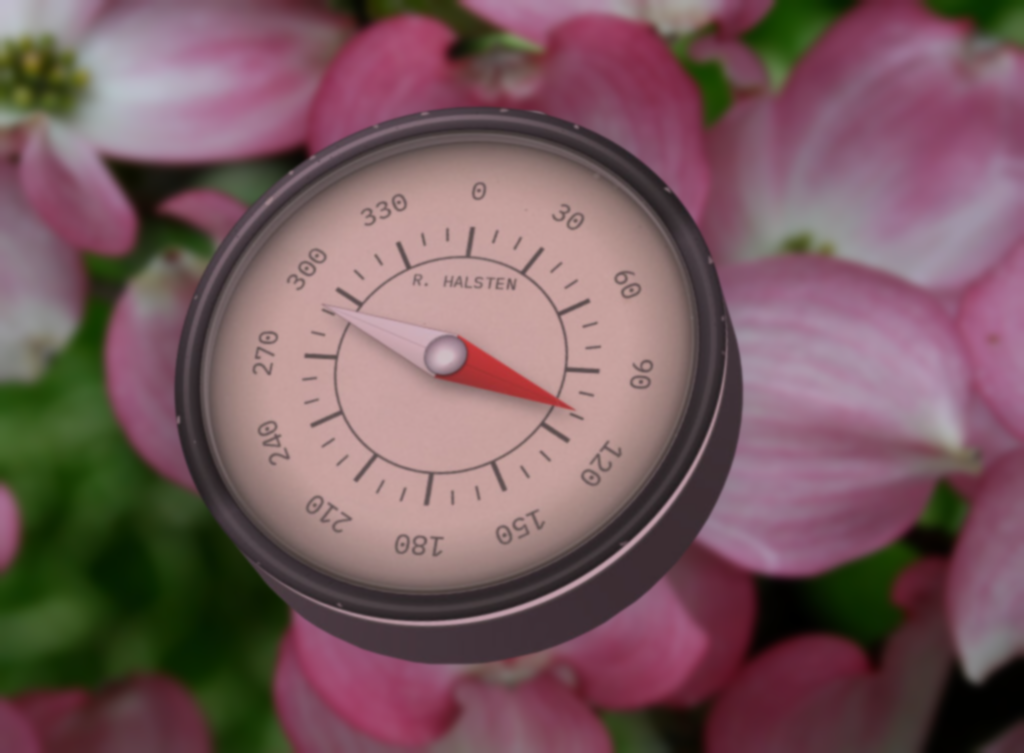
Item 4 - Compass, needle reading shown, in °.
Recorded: 110 °
